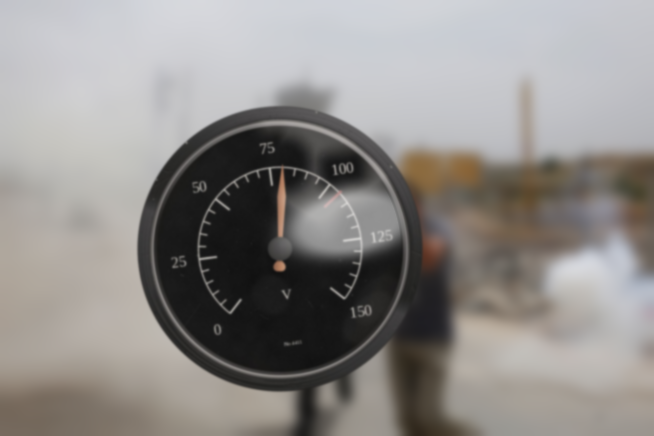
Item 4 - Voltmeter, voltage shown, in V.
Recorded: 80 V
